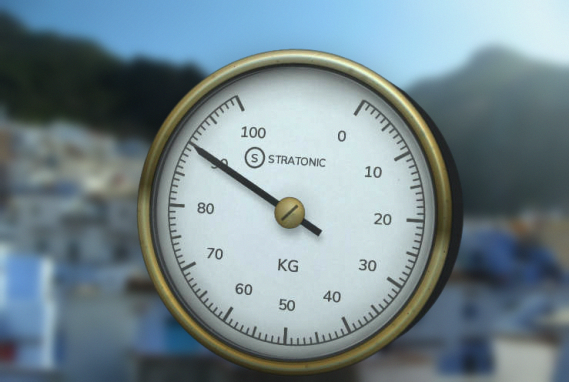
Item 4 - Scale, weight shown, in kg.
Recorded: 90 kg
